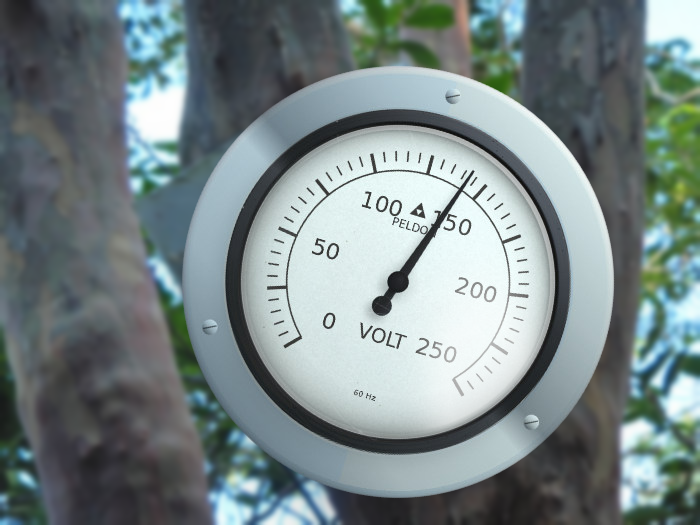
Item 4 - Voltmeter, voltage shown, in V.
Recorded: 142.5 V
